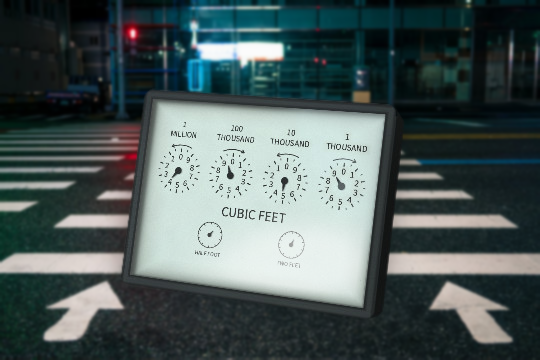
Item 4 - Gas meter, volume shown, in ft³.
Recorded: 394900 ft³
